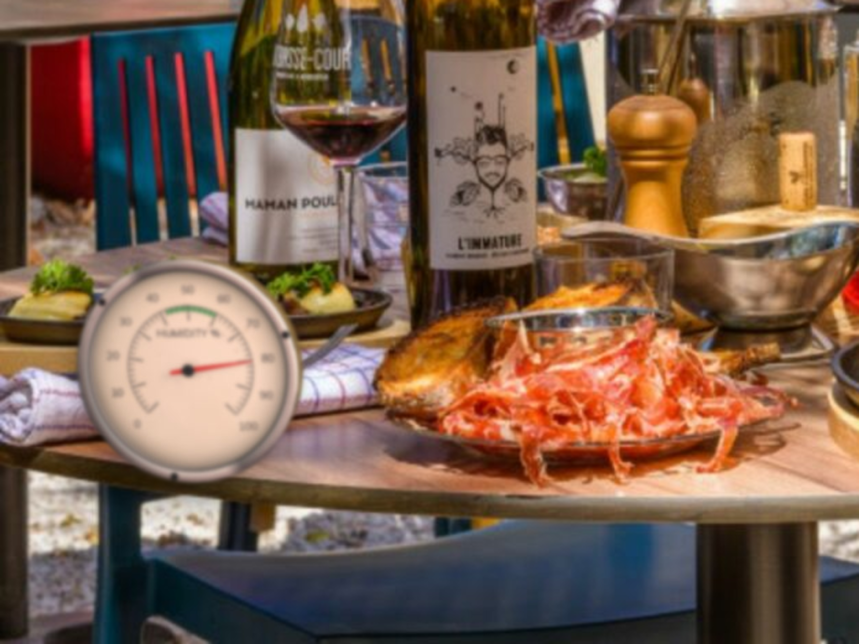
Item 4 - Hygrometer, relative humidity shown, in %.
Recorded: 80 %
